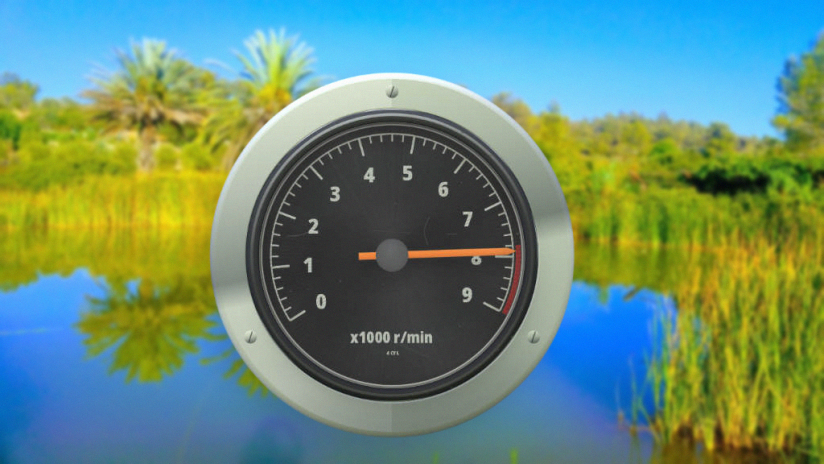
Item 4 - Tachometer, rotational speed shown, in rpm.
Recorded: 7900 rpm
